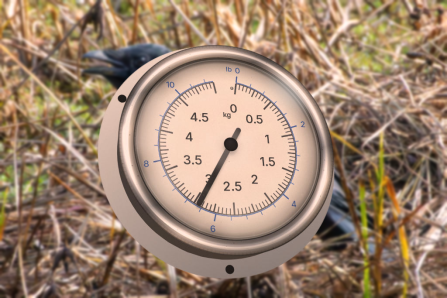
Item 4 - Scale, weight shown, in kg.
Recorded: 2.95 kg
